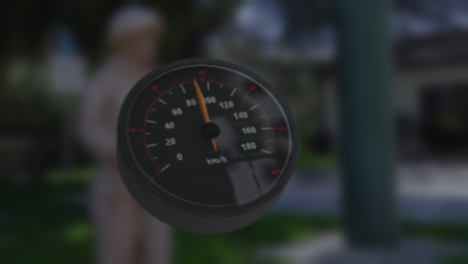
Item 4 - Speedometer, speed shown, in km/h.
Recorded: 90 km/h
